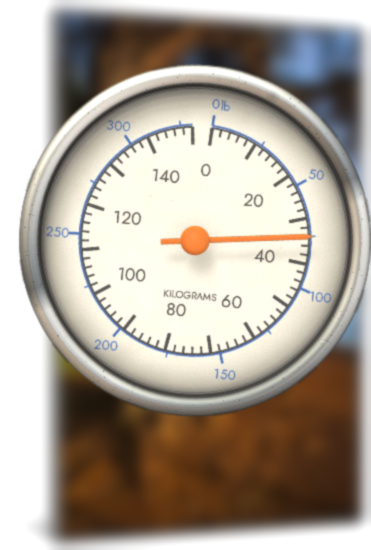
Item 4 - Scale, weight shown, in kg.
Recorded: 34 kg
